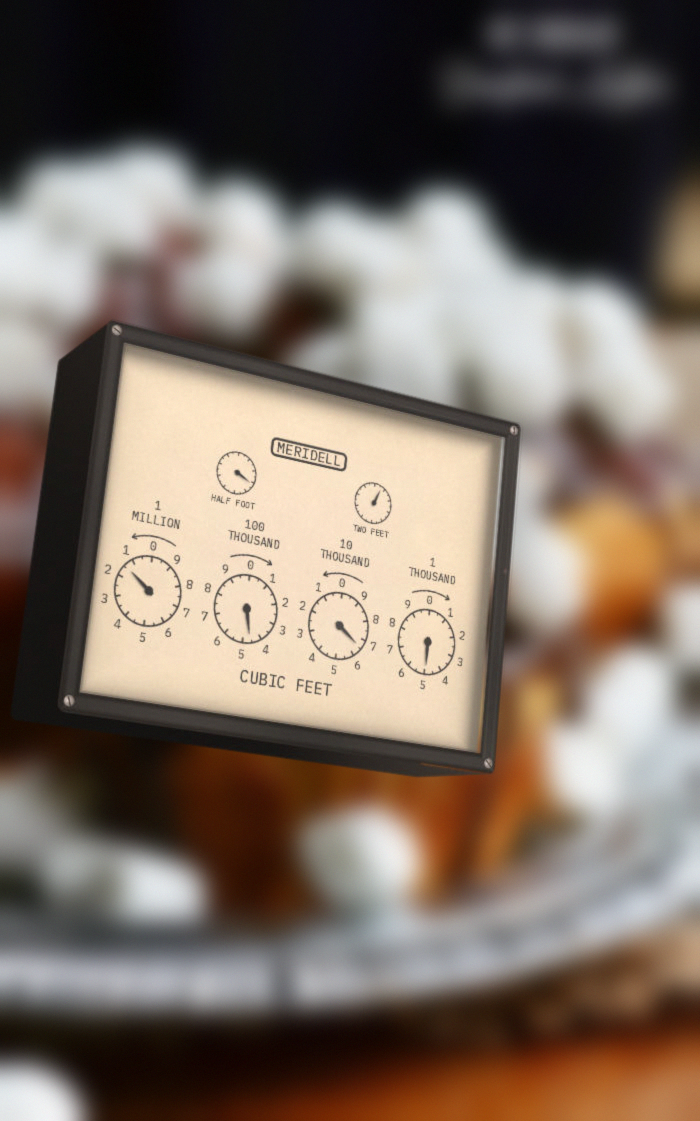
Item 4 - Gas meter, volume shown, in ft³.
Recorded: 146500 ft³
